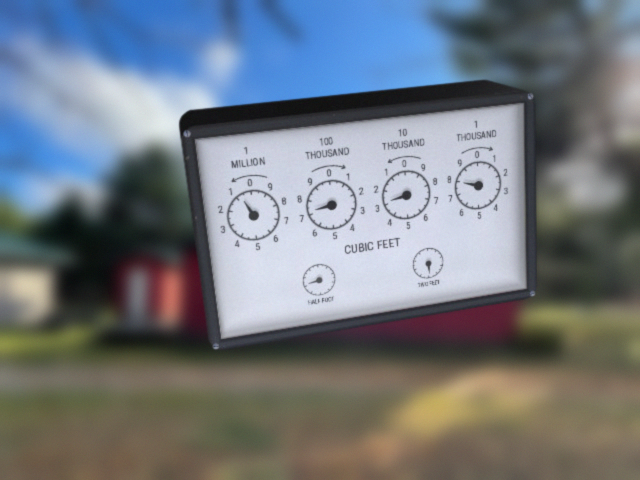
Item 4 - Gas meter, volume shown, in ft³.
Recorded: 72800 ft³
